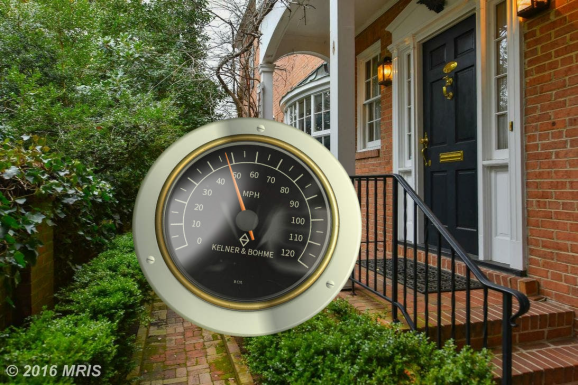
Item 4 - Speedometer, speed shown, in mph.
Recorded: 47.5 mph
